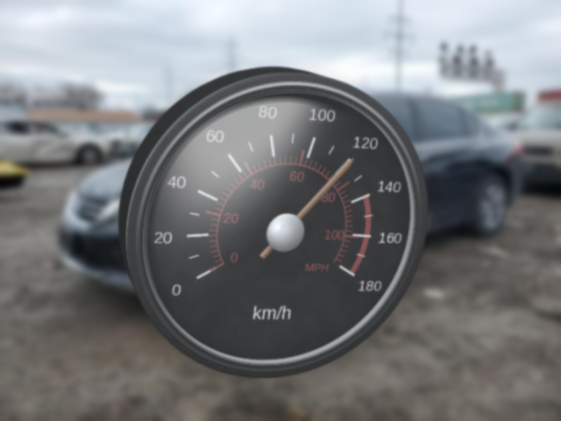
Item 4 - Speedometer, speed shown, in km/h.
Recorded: 120 km/h
